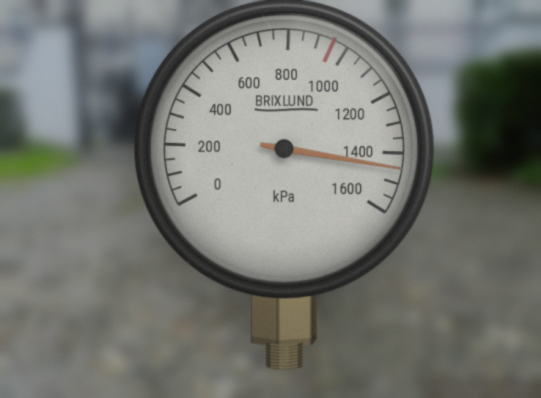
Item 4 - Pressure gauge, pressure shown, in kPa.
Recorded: 1450 kPa
